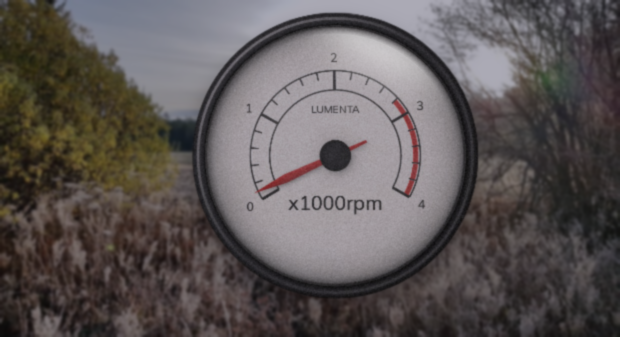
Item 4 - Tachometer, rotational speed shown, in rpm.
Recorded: 100 rpm
